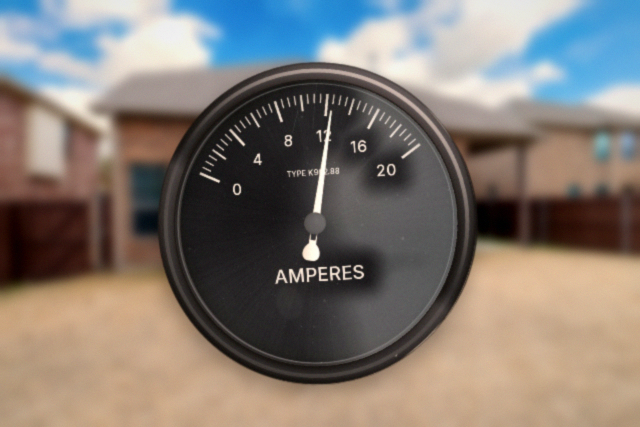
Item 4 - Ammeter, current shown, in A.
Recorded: 12.5 A
